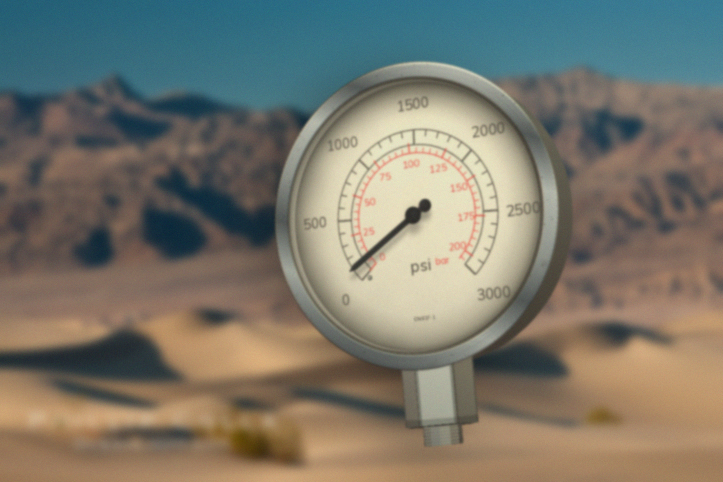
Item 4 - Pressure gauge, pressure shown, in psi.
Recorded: 100 psi
